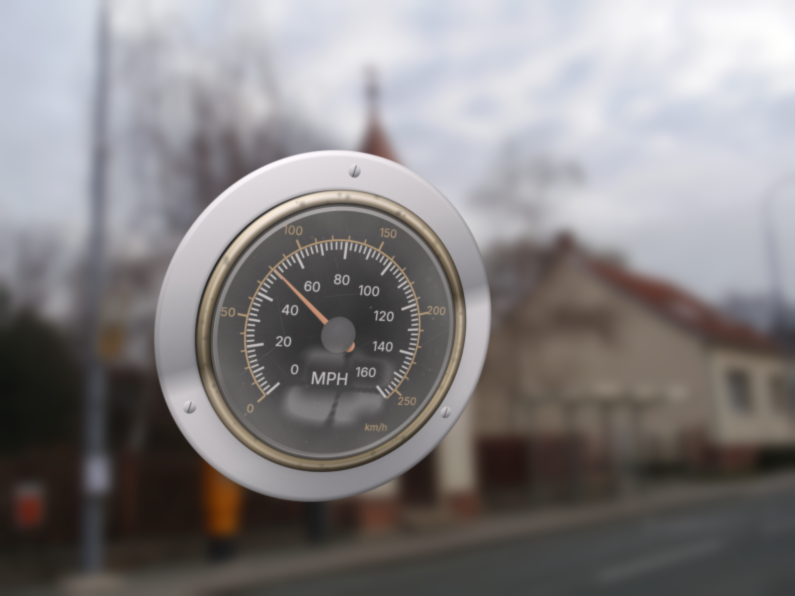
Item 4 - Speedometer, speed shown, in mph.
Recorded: 50 mph
